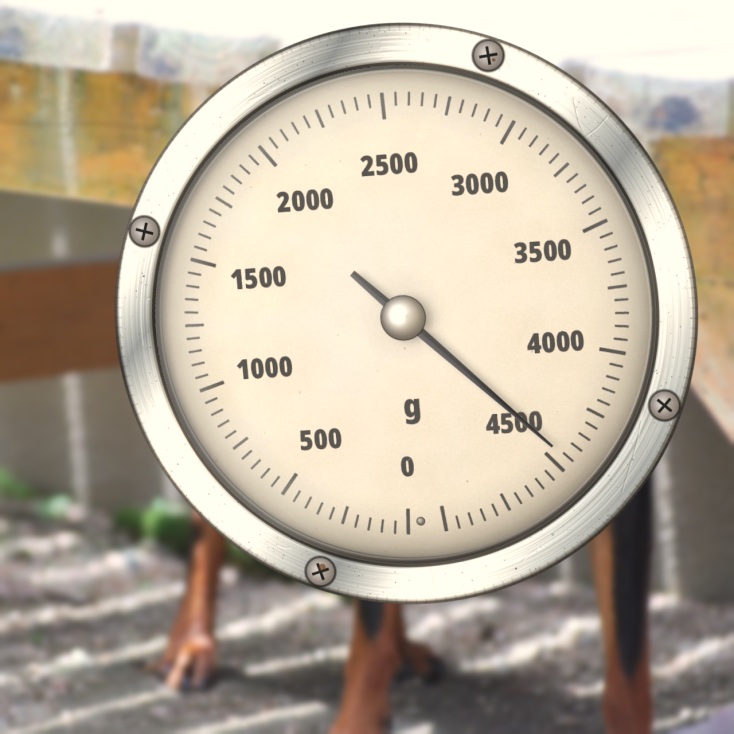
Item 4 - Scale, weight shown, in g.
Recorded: 4450 g
